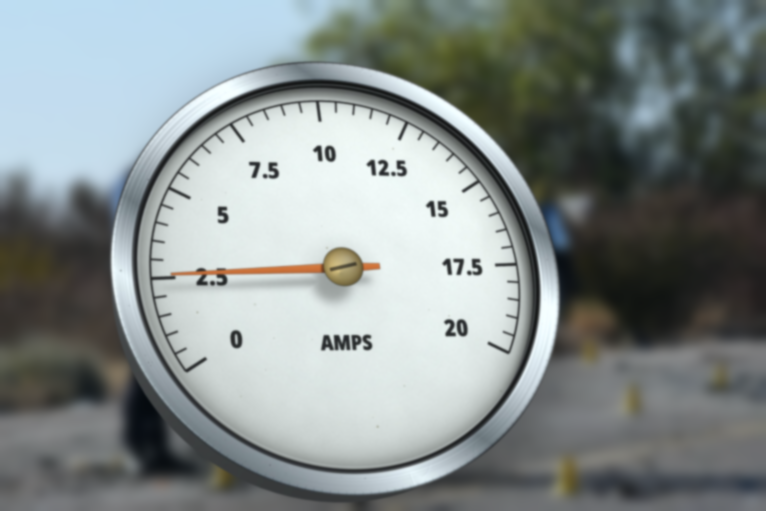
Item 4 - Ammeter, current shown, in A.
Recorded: 2.5 A
